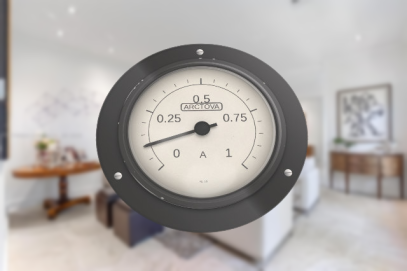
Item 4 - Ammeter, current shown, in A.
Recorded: 0.1 A
